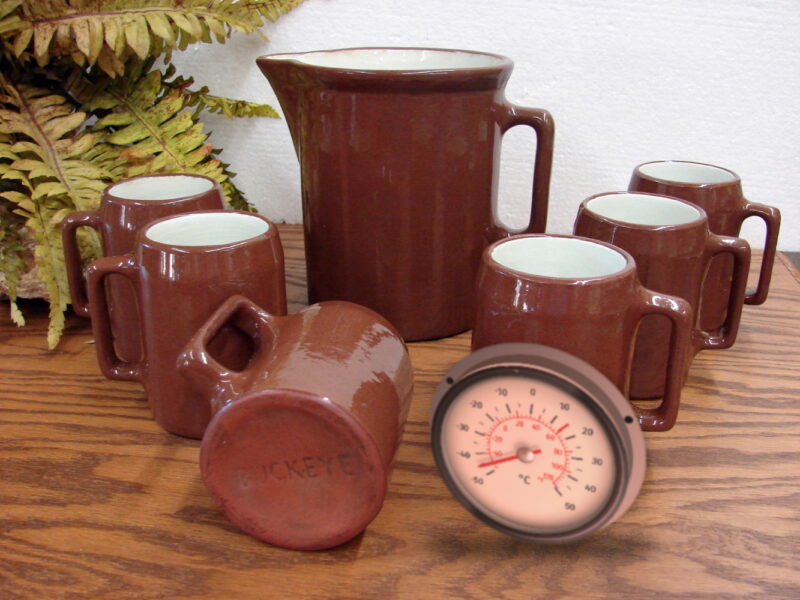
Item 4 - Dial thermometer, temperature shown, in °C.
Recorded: -45 °C
